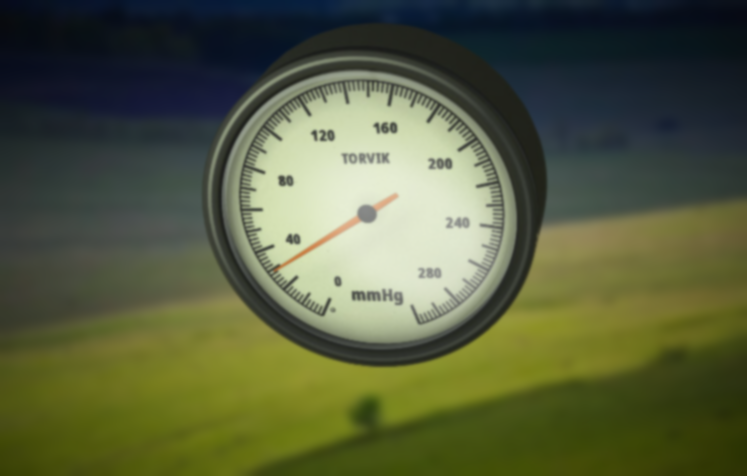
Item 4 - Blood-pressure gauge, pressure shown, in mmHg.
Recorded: 30 mmHg
